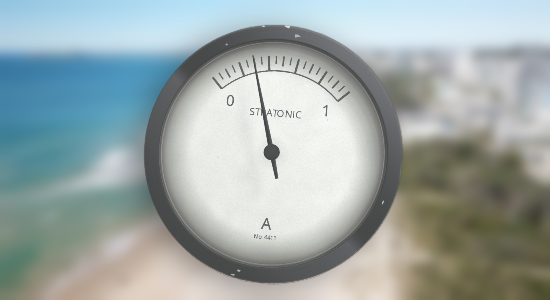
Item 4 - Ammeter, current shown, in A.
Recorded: 0.3 A
